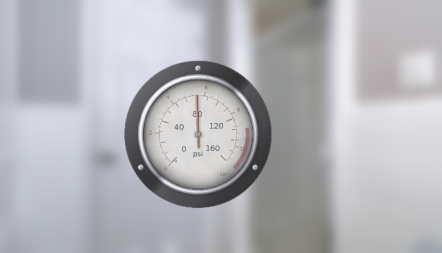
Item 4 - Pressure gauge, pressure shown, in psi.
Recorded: 80 psi
